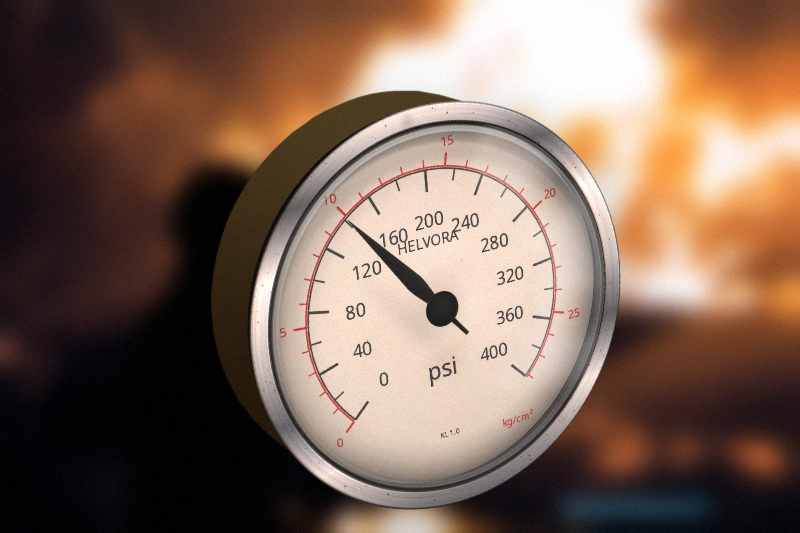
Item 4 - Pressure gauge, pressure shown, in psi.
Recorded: 140 psi
